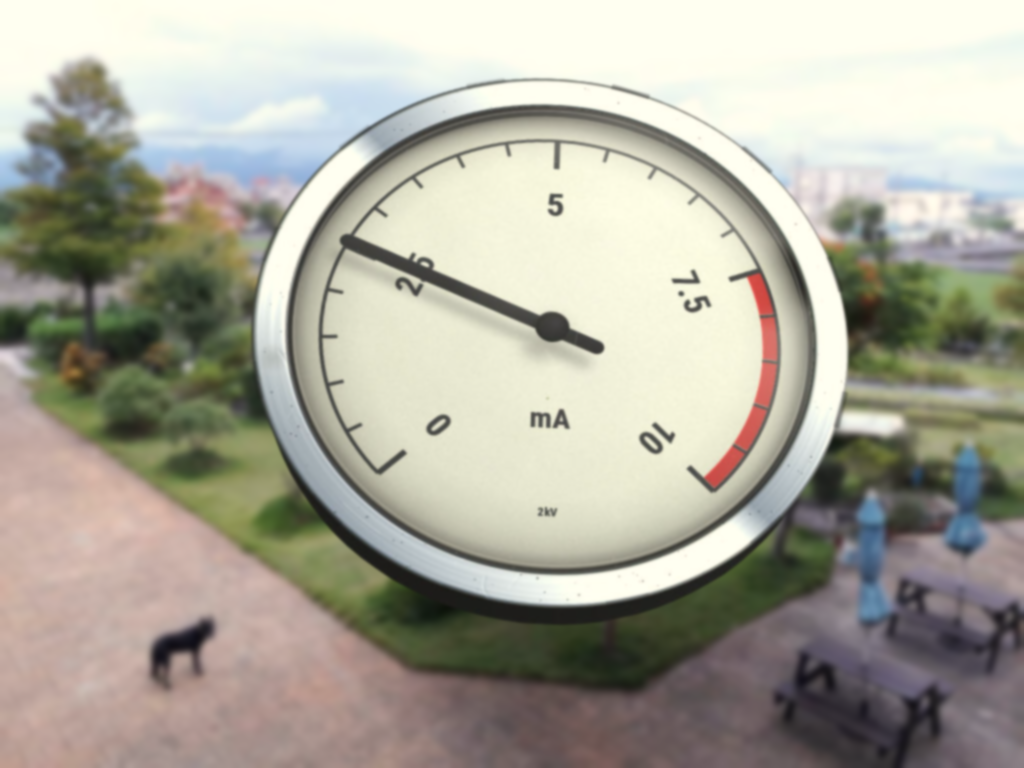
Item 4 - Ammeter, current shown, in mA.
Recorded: 2.5 mA
